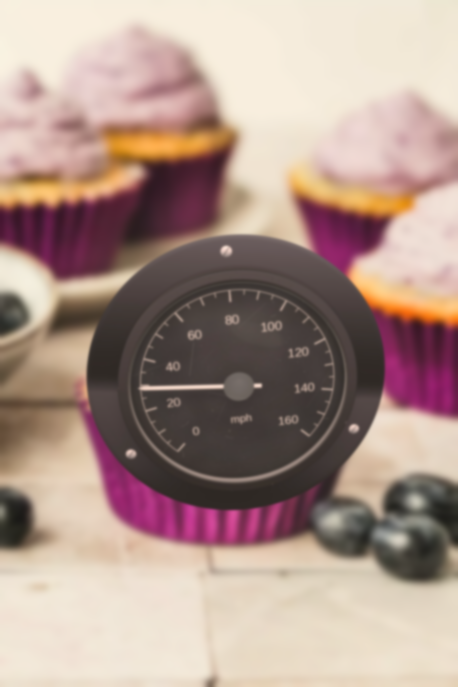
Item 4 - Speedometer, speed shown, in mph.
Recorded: 30 mph
